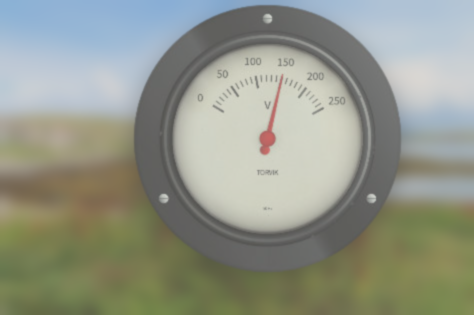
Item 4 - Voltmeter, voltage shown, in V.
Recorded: 150 V
